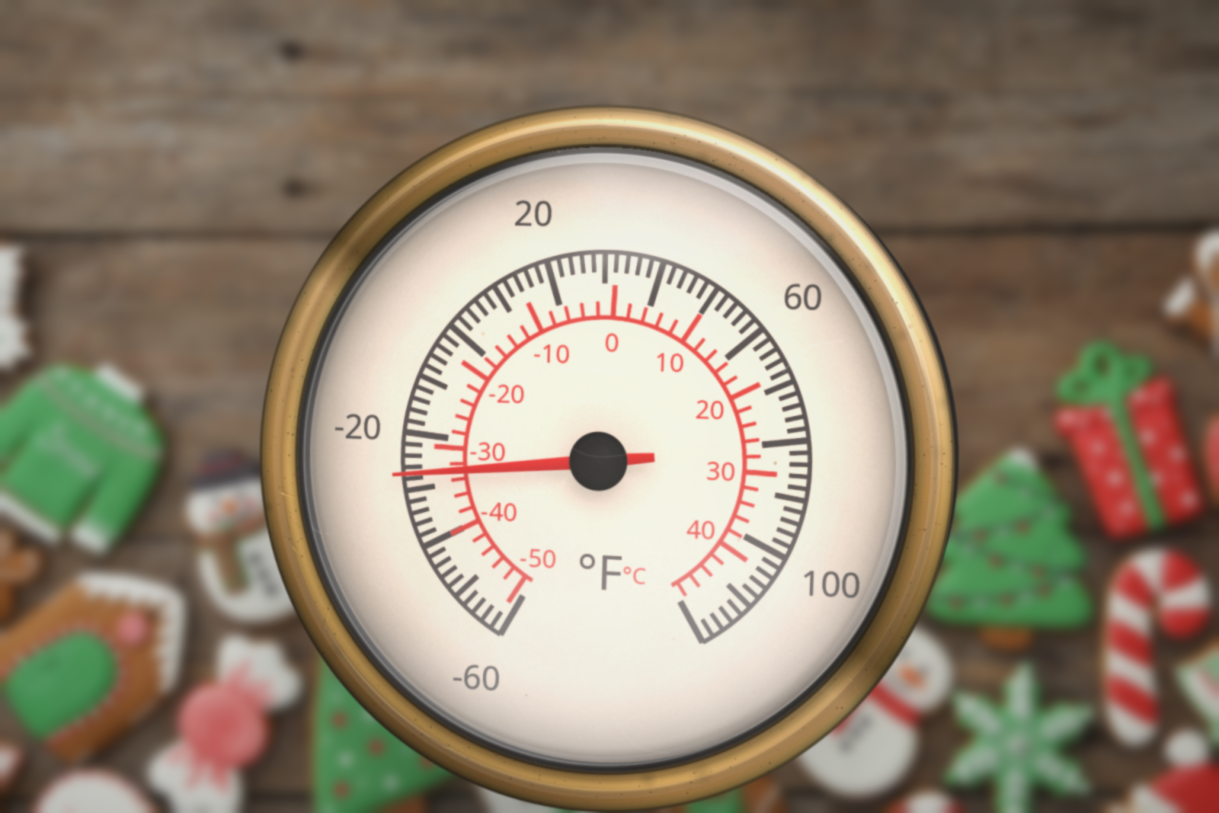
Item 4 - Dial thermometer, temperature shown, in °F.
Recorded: -27 °F
